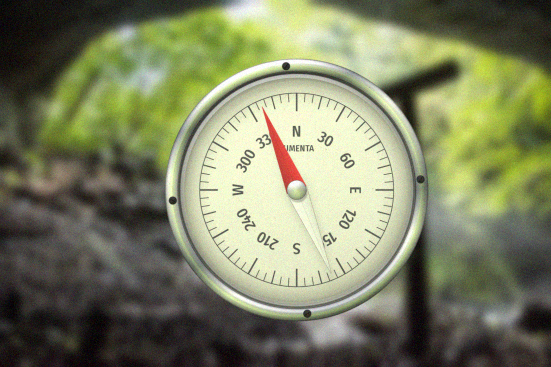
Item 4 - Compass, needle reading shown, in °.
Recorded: 337.5 °
